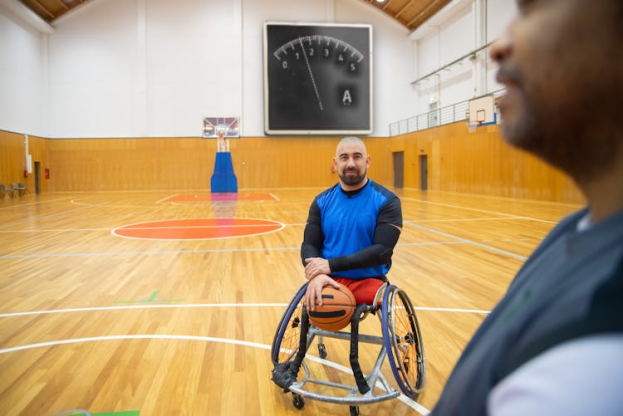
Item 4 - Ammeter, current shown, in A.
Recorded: 1.5 A
